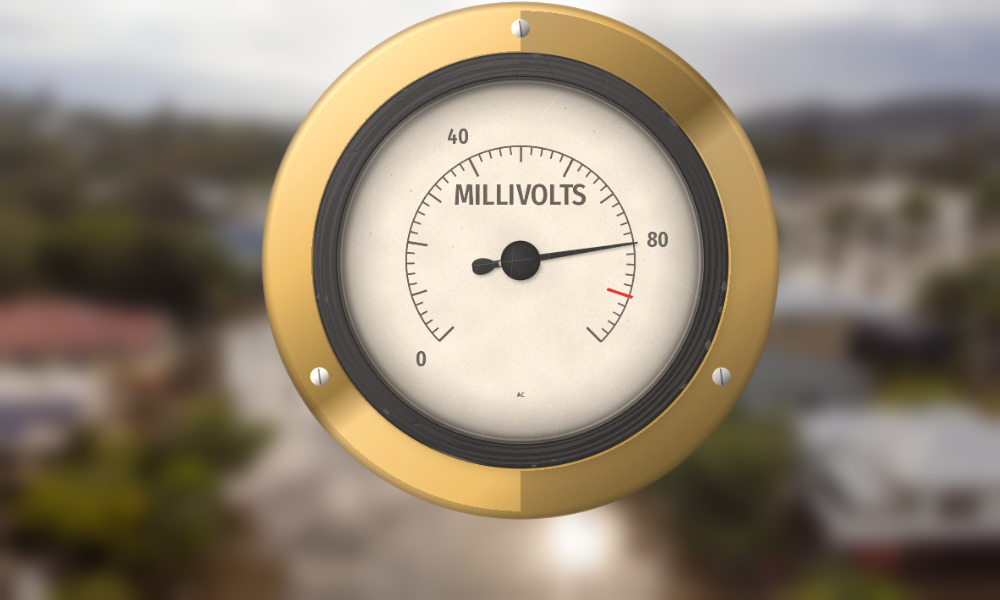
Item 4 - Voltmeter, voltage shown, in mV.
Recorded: 80 mV
